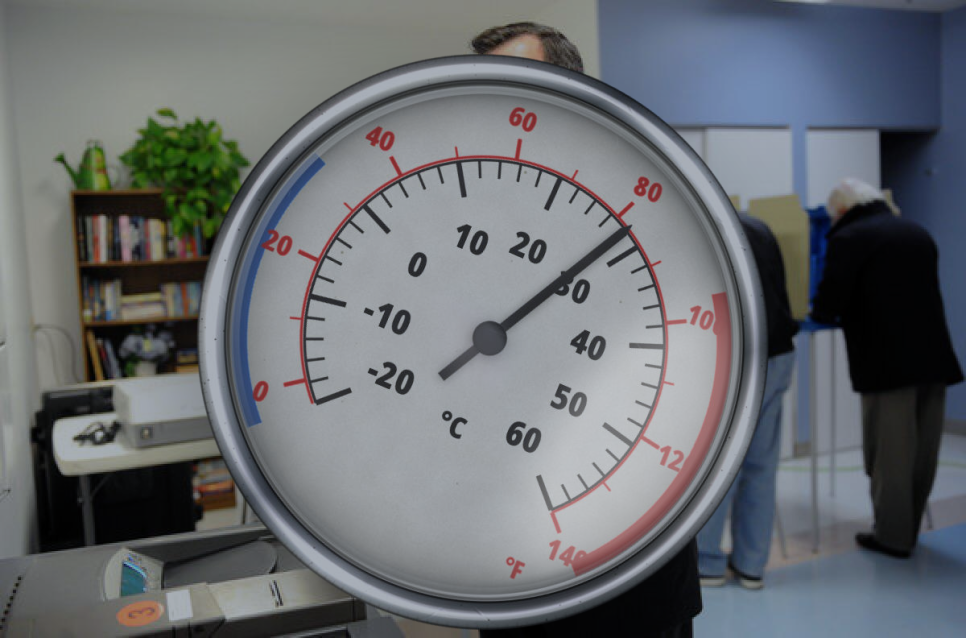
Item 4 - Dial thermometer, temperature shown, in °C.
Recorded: 28 °C
